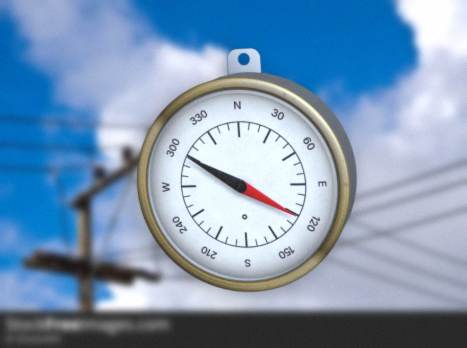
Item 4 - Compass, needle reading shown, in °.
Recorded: 120 °
